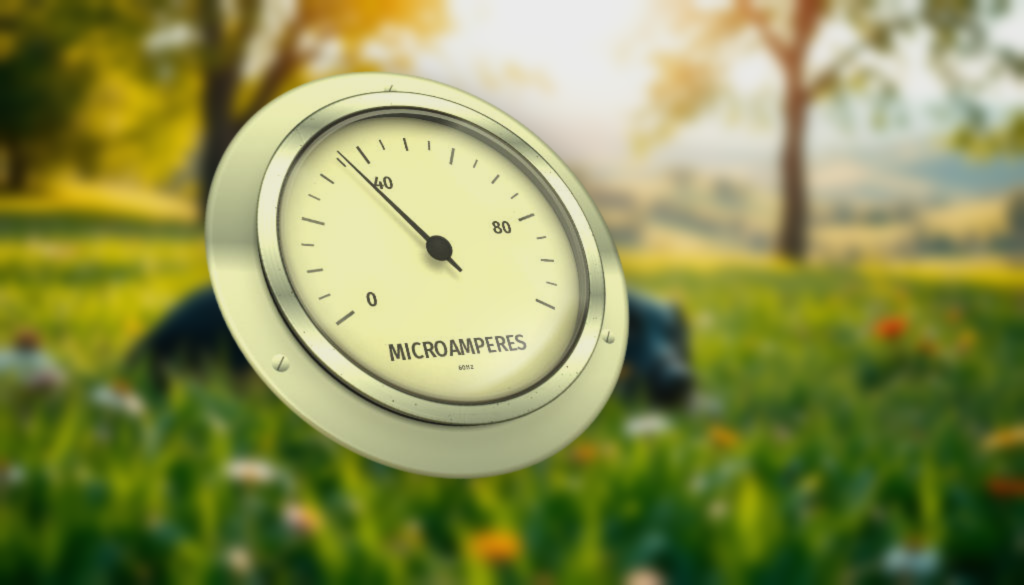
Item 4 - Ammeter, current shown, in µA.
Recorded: 35 µA
